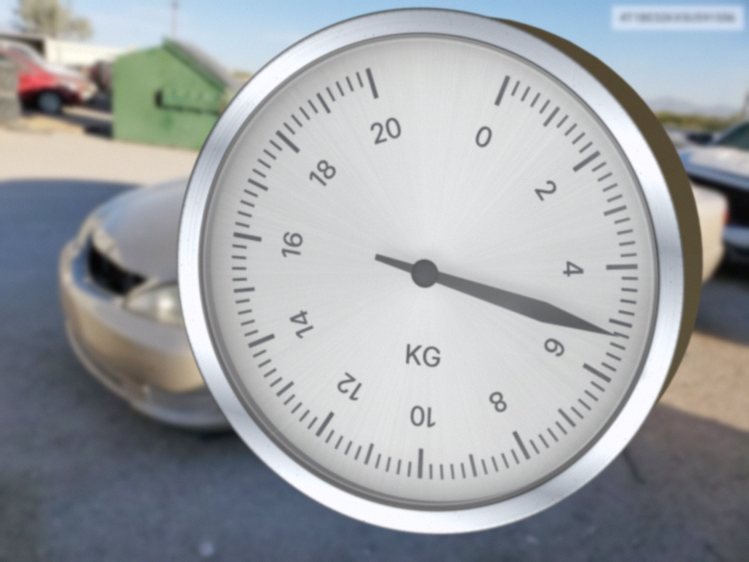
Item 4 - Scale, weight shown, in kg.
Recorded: 5.2 kg
